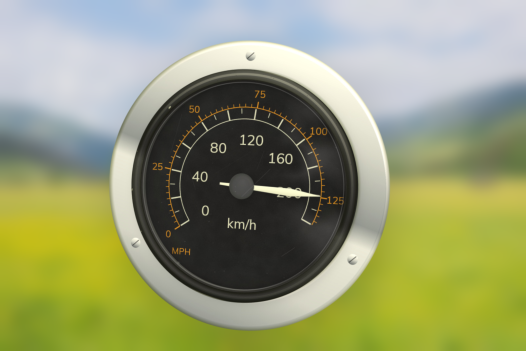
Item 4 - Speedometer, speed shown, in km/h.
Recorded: 200 km/h
